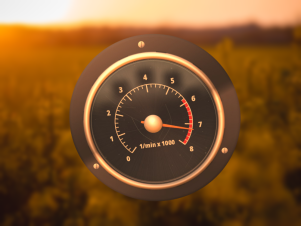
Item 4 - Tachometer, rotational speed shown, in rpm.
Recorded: 7200 rpm
